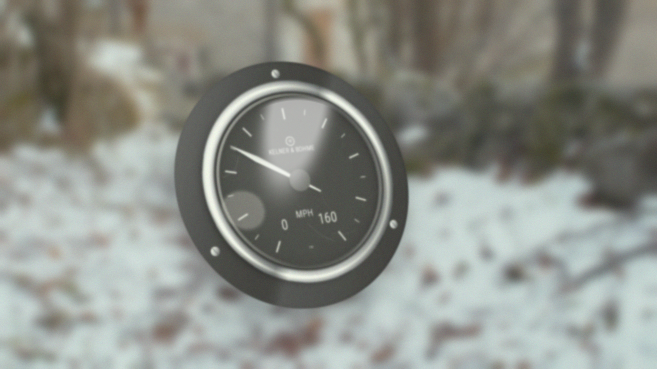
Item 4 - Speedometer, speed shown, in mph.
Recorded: 50 mph
